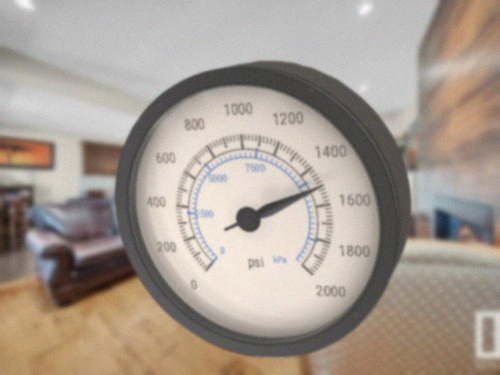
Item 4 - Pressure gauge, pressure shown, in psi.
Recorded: 1500 psi
